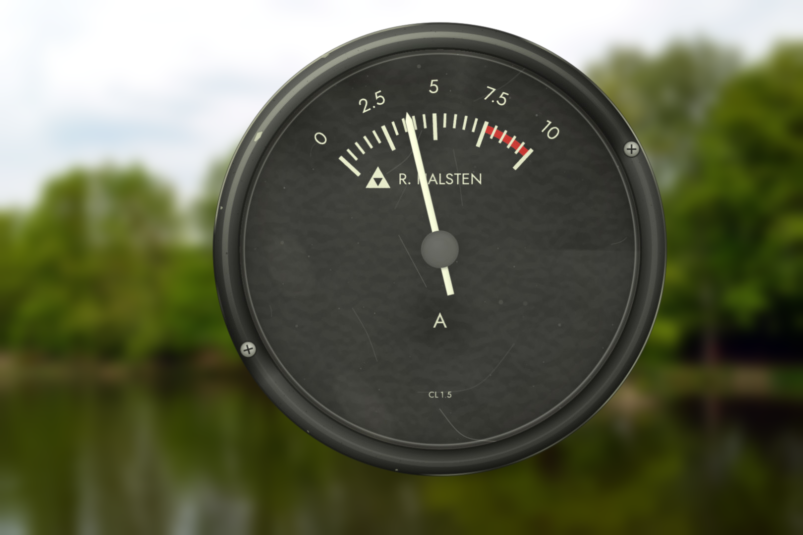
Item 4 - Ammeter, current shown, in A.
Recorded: 3.75 A
